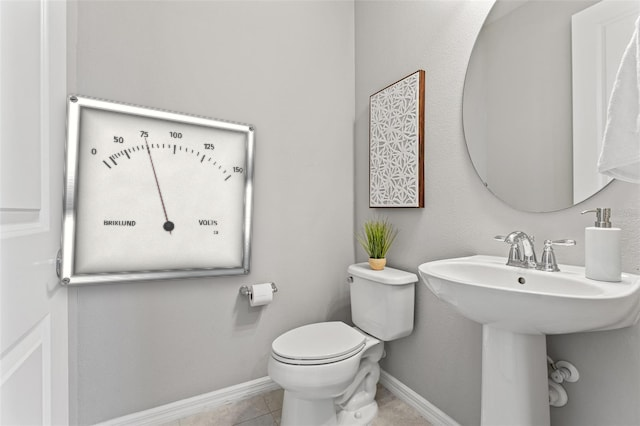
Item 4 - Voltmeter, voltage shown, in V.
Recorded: 75 V
